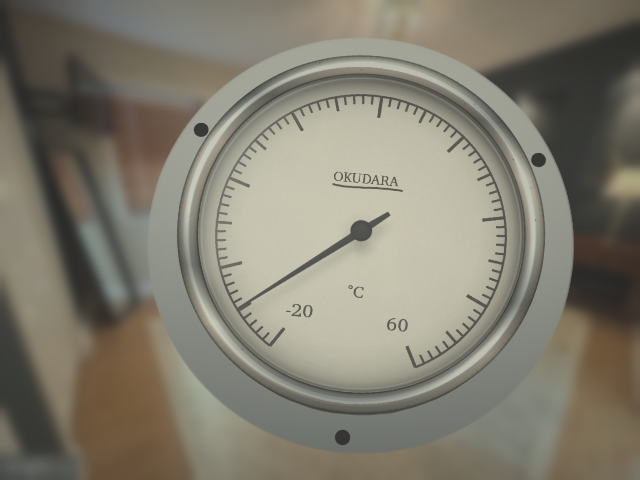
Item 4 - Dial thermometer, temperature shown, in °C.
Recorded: -15 °C
